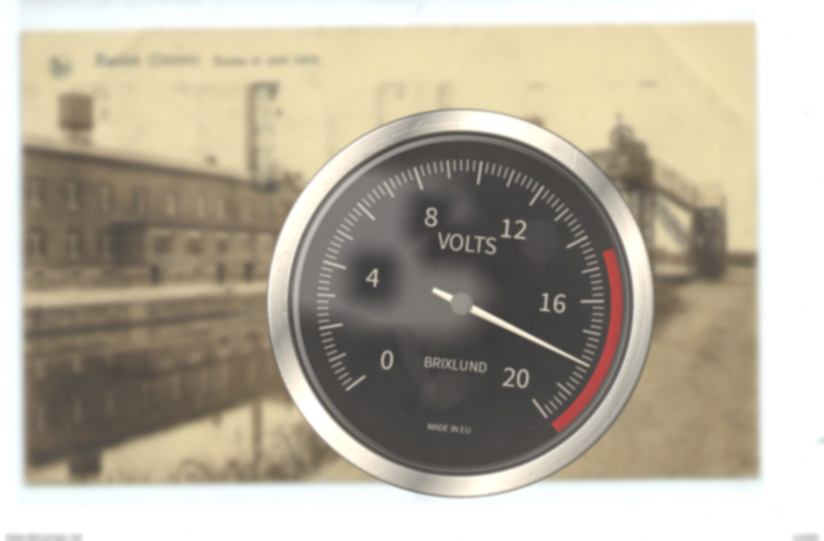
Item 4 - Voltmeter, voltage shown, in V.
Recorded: 18 V
